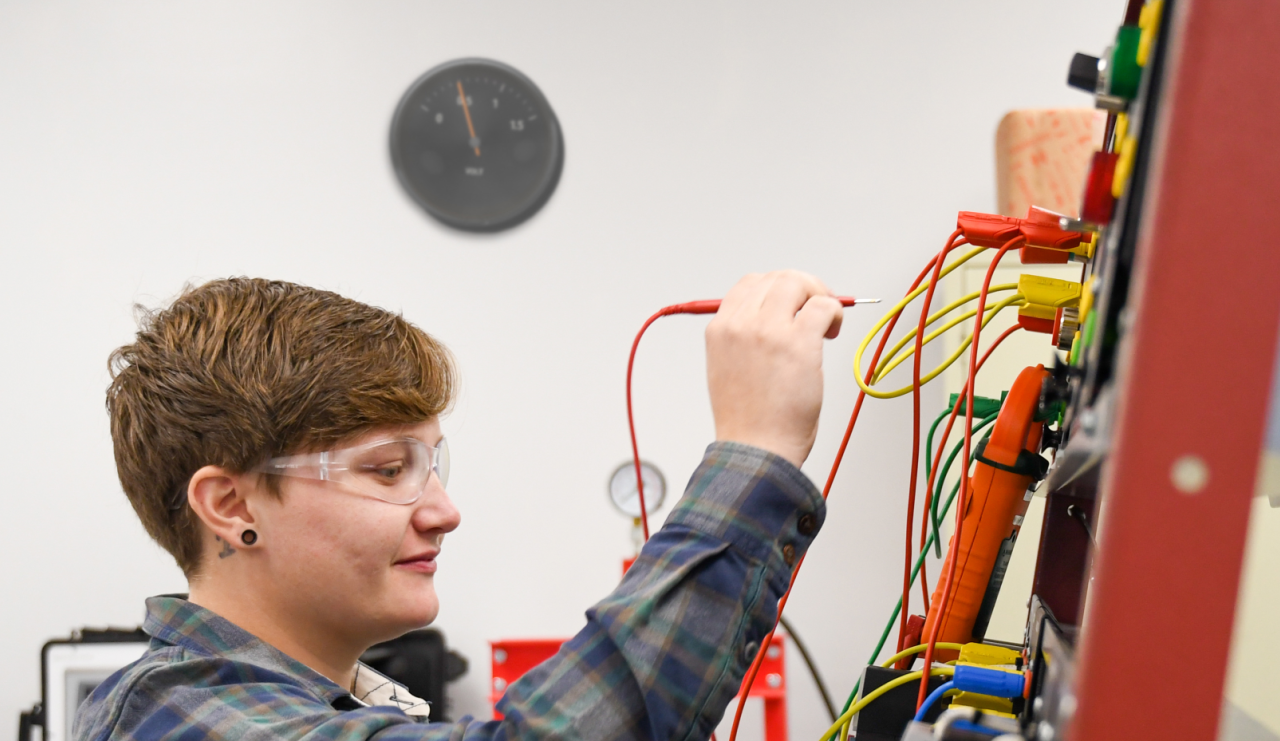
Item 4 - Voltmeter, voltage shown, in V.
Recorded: 0.5 V
